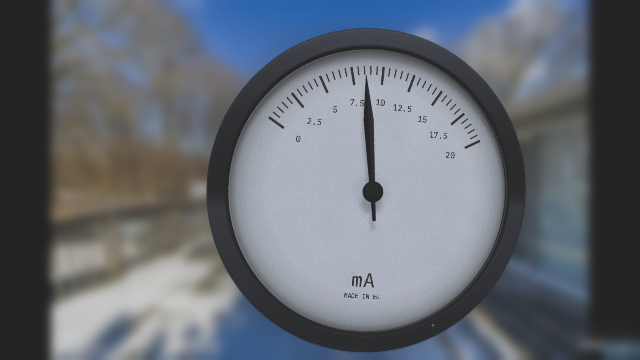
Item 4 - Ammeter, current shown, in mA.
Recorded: 8.5 mA
